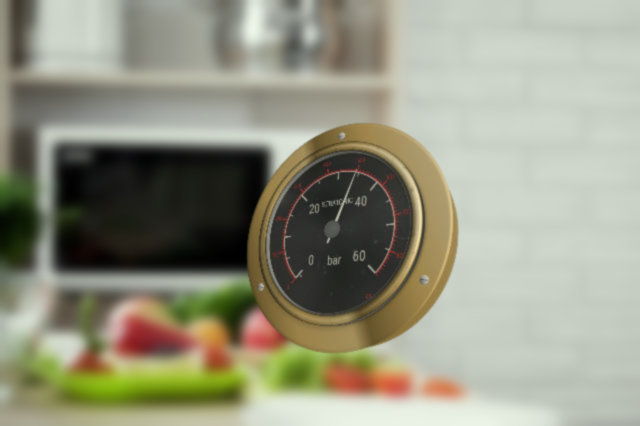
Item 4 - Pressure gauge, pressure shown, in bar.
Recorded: 35 bar
